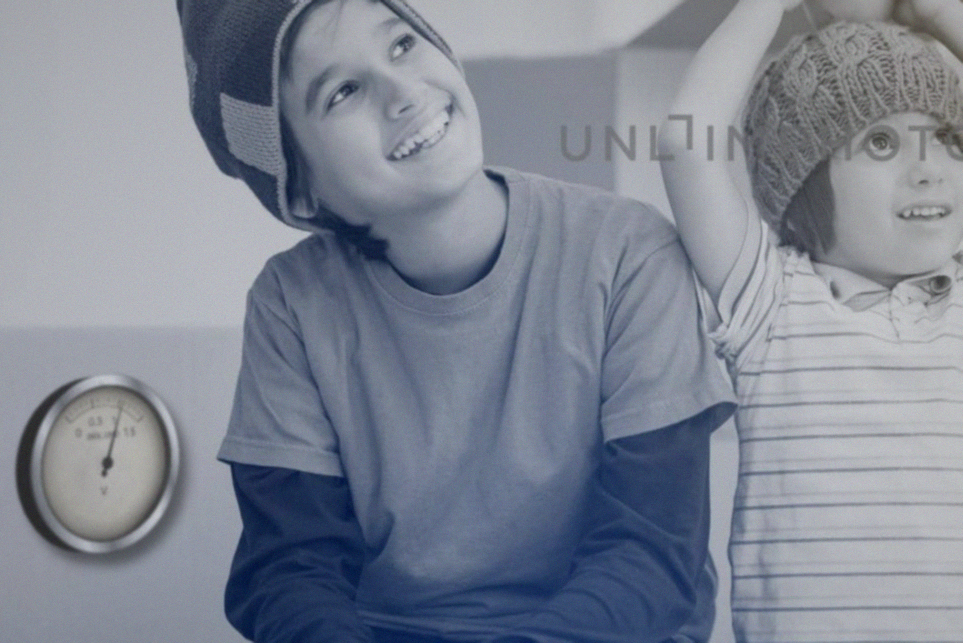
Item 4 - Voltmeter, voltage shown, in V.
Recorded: 1 V
